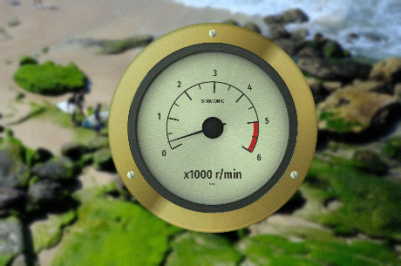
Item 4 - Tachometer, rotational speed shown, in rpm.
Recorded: 250 rpm
